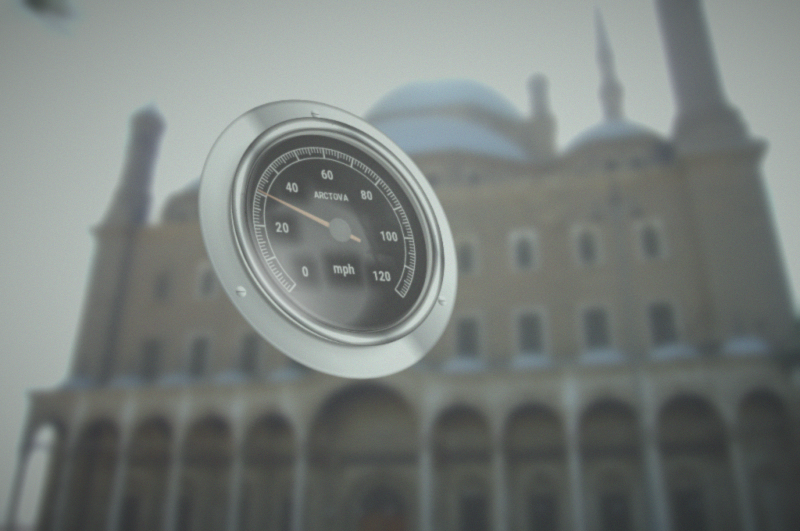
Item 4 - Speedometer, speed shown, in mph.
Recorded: 30 mph
